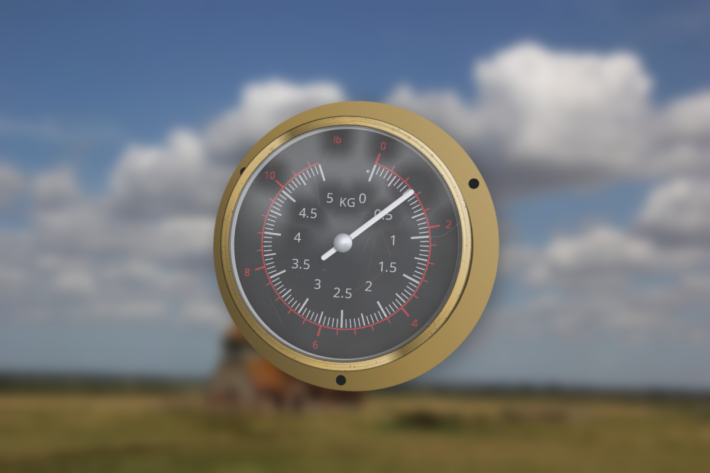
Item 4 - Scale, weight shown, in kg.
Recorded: 0.5 kg
